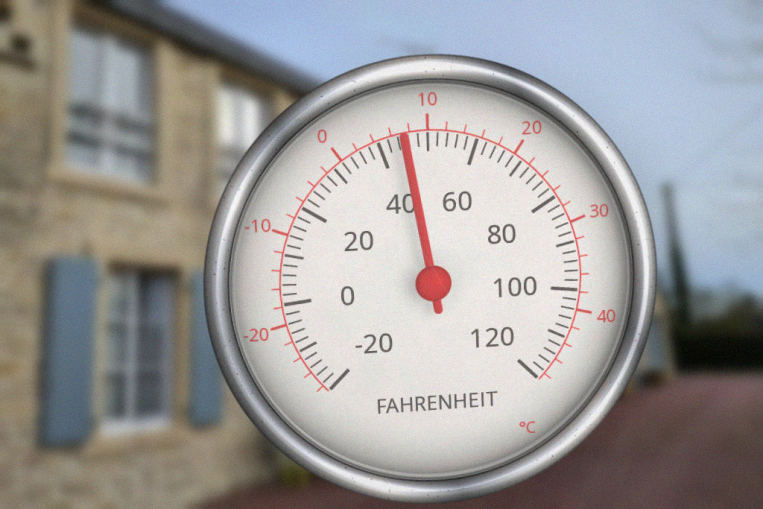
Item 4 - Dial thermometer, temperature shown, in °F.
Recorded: 45 °F
